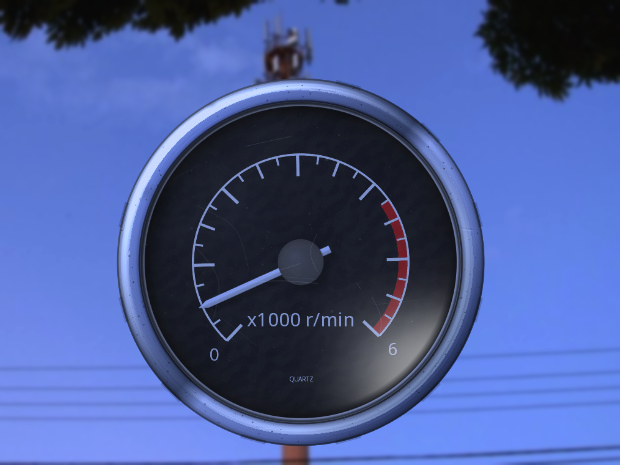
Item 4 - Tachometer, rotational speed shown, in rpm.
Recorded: 500 rpm
